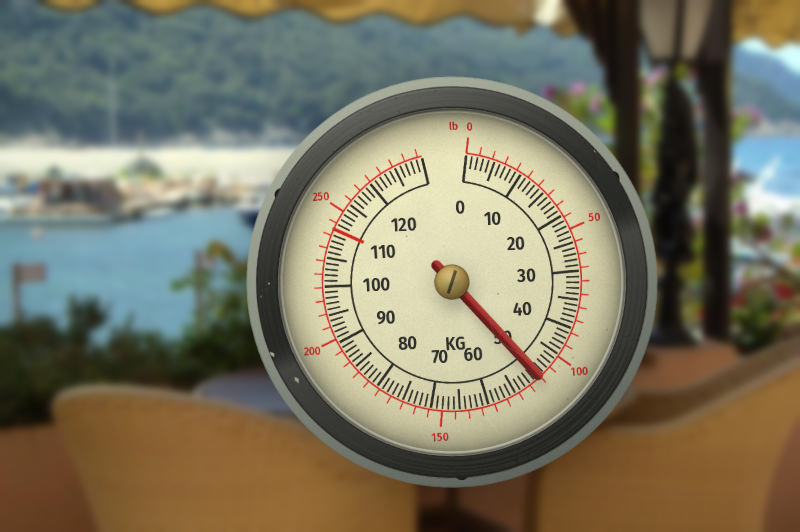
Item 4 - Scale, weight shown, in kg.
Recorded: 50 kg
